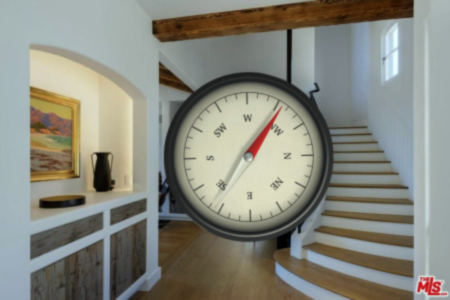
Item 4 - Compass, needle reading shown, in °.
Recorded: 305 °
